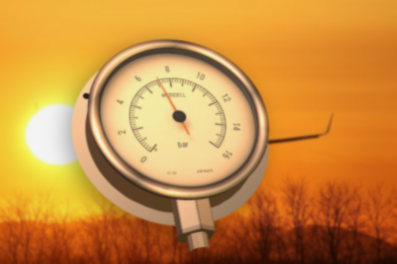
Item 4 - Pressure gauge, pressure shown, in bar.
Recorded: 7 bar
